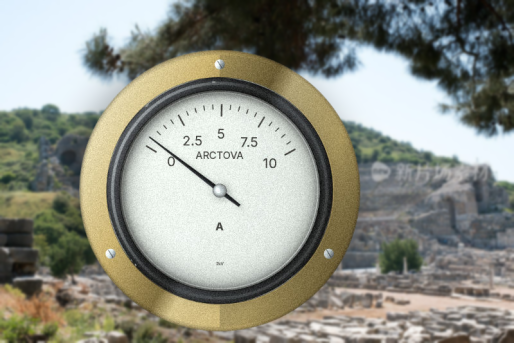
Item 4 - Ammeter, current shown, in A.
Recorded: 0.5 A
